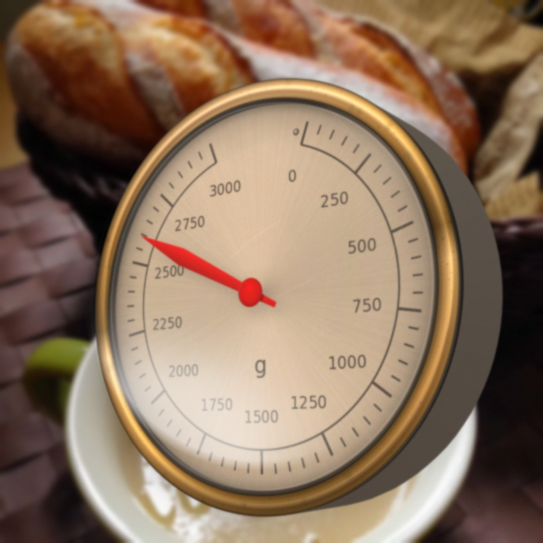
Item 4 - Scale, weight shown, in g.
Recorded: 2600 g
